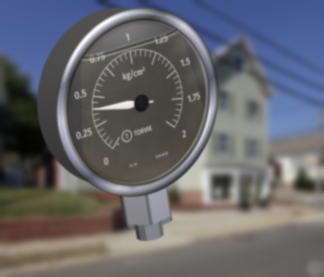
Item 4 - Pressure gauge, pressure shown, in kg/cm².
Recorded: 0.4 kg/cm²
